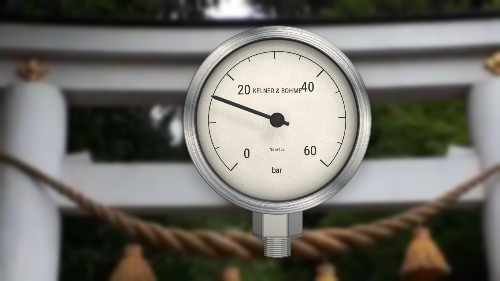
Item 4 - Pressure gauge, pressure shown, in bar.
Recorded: 15 bar
